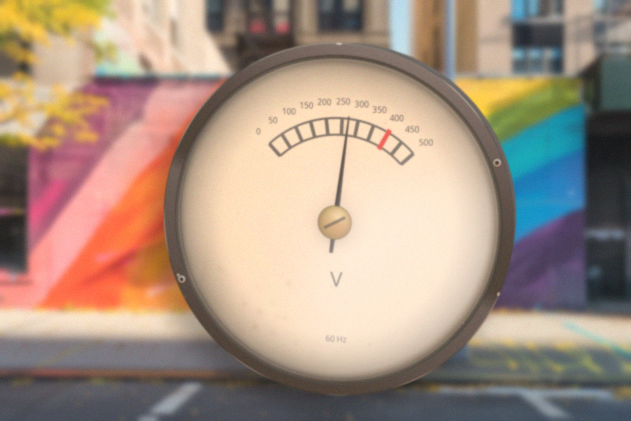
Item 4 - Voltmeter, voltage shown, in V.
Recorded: 275 V
